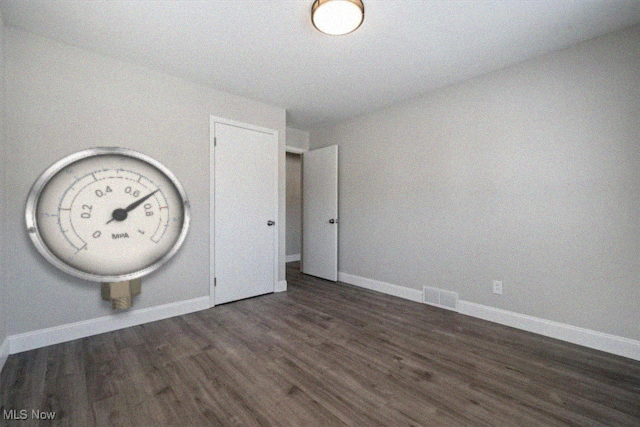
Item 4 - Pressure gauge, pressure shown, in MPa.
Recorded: 0.7 MPa
